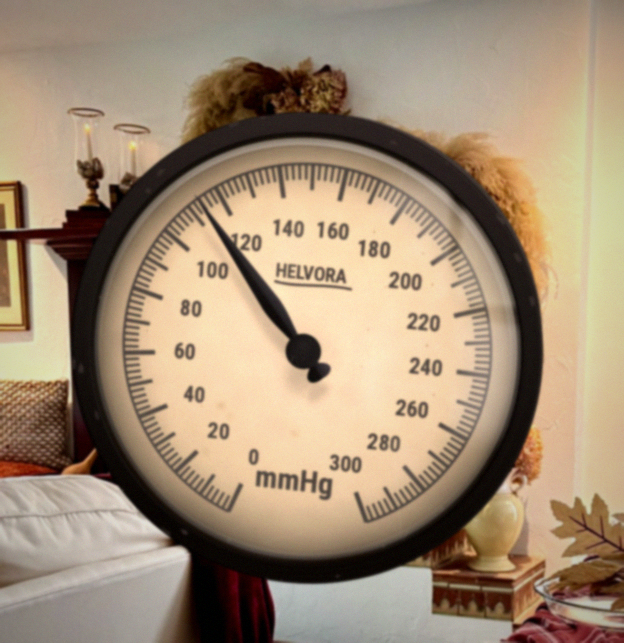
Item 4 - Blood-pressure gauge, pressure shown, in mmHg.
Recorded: 114 mmHg
